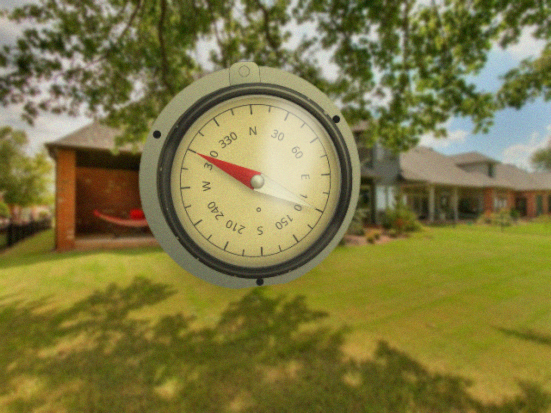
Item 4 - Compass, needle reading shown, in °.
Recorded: 300 °
